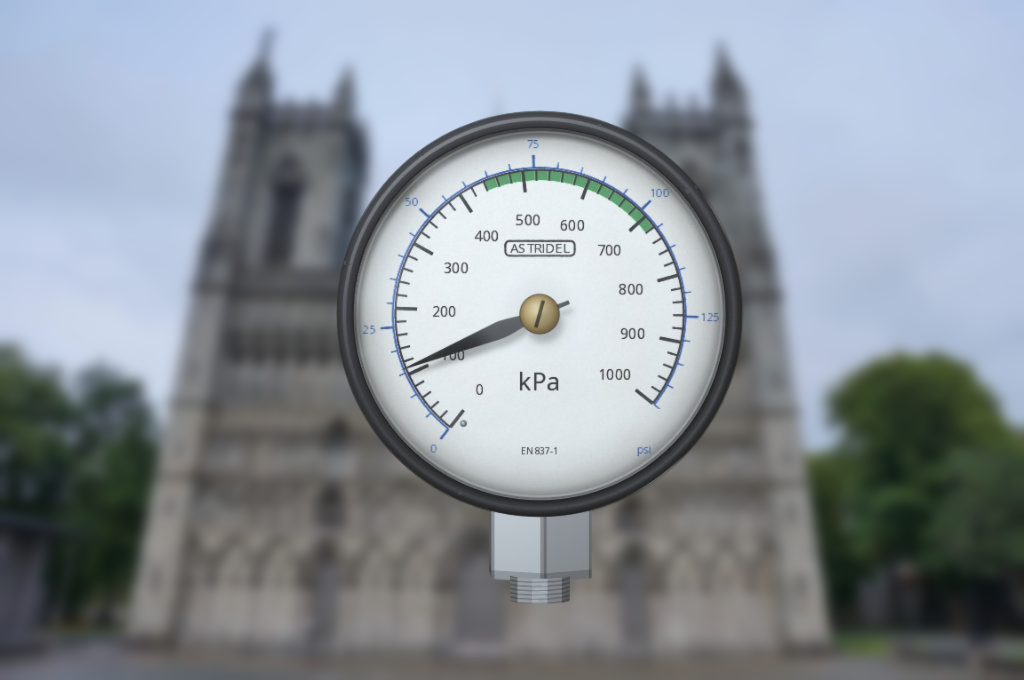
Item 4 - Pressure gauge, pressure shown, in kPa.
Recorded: 110 kPa
